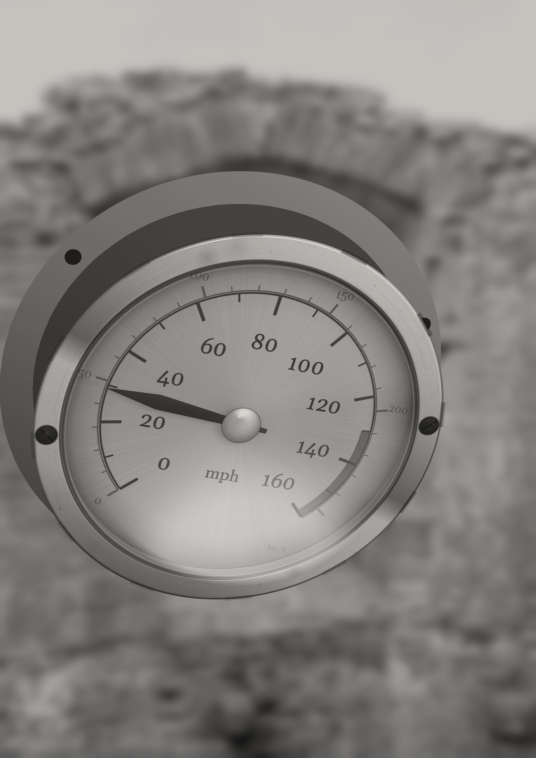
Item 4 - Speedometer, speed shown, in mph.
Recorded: 30 mph
